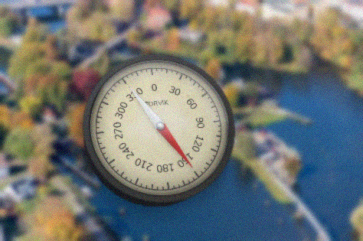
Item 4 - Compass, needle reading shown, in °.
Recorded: 150 °
